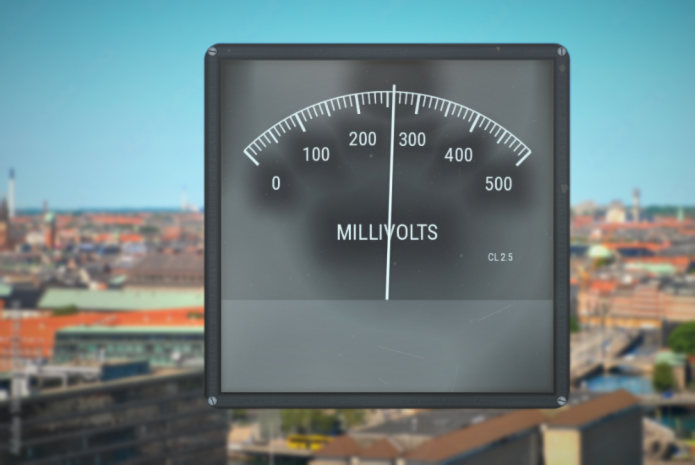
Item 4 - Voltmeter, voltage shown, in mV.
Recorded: 260 mV
